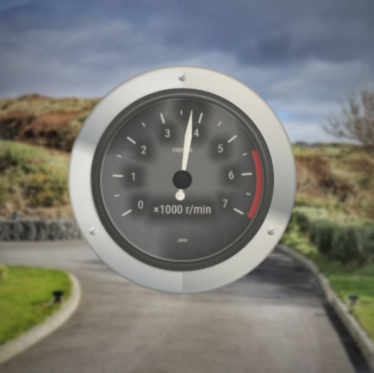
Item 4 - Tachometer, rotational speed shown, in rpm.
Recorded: 3750 rpm
